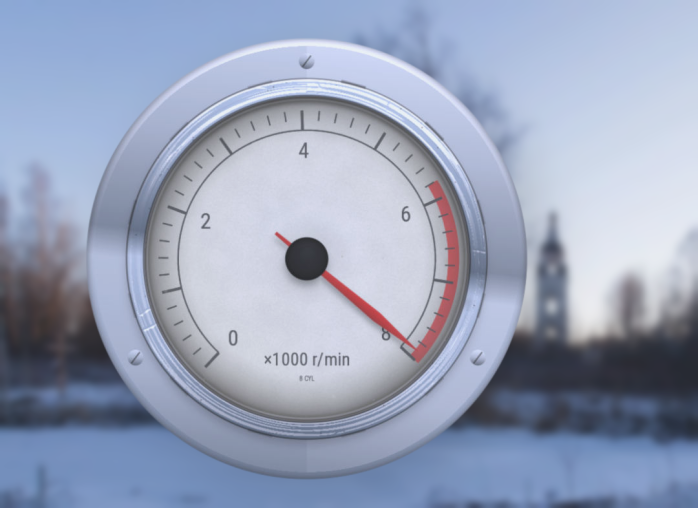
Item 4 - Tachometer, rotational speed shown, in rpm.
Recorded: 7900 rpm
